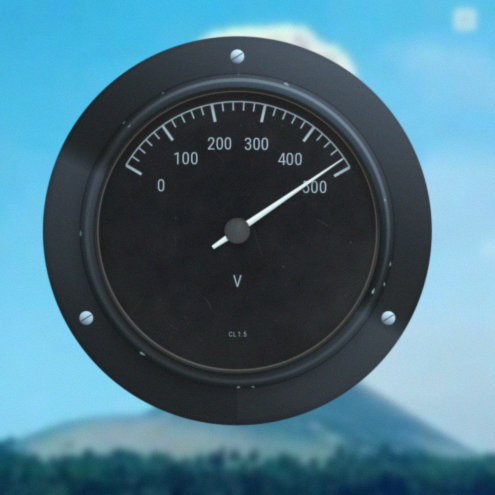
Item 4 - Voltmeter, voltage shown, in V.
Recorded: 480 V
